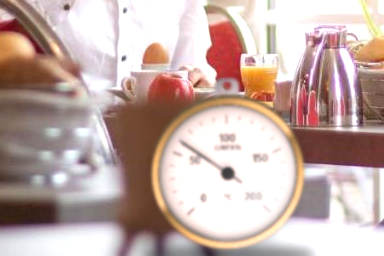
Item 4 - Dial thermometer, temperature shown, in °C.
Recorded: 60 °C
